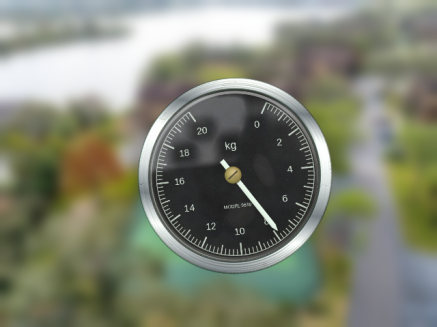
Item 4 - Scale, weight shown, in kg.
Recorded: 7.8 kg
